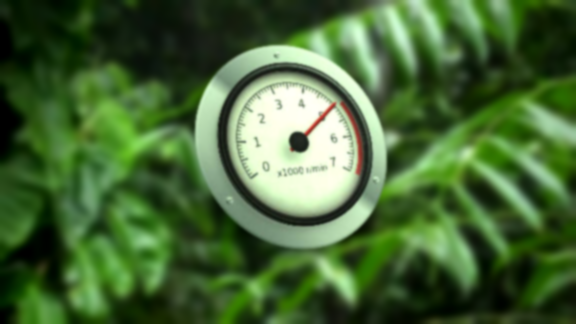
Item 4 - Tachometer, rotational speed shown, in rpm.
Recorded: 5000 rpm
